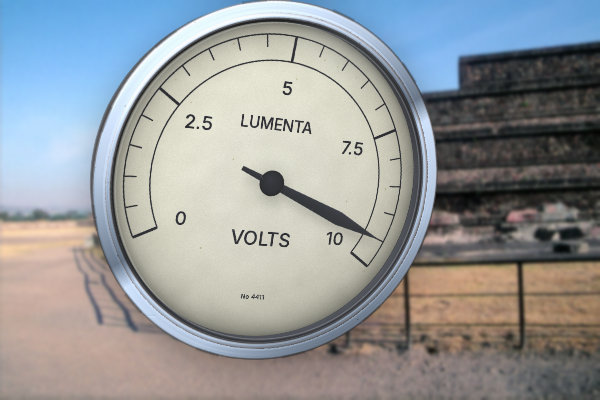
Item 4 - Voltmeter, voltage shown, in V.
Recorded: 9.5 V
